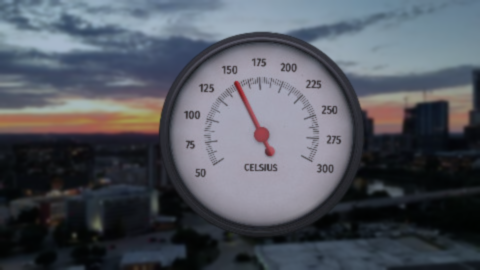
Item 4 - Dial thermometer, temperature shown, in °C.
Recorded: 150 °C
